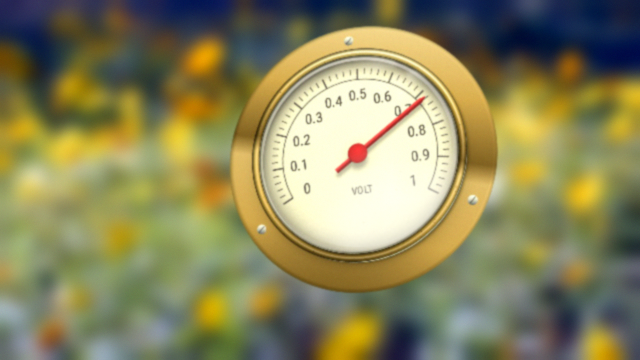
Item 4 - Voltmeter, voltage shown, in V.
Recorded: 0.72 V
